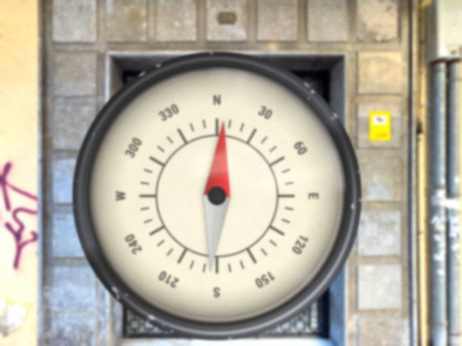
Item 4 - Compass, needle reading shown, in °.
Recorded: 5 °
